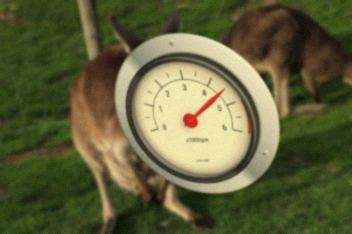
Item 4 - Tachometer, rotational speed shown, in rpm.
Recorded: 4500 rpm
